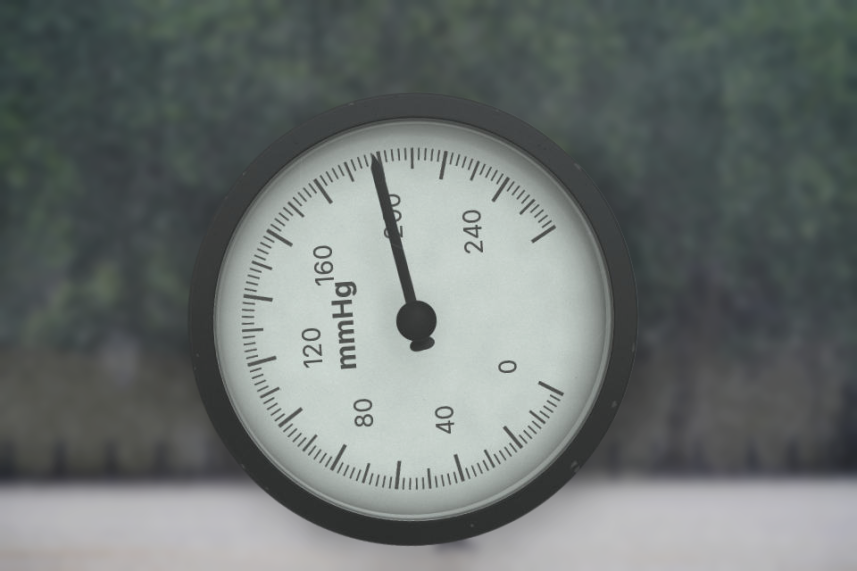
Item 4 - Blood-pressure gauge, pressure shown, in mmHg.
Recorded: 198 mmHg
